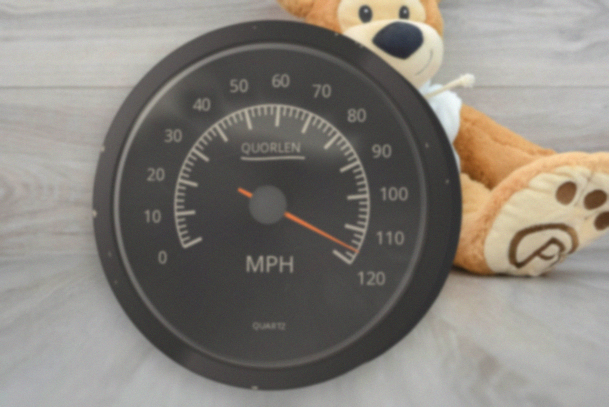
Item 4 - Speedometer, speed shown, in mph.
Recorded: 116 mph
